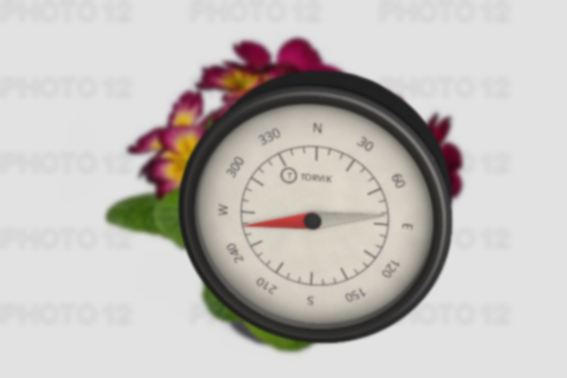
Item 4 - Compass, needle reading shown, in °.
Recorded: 260 °
